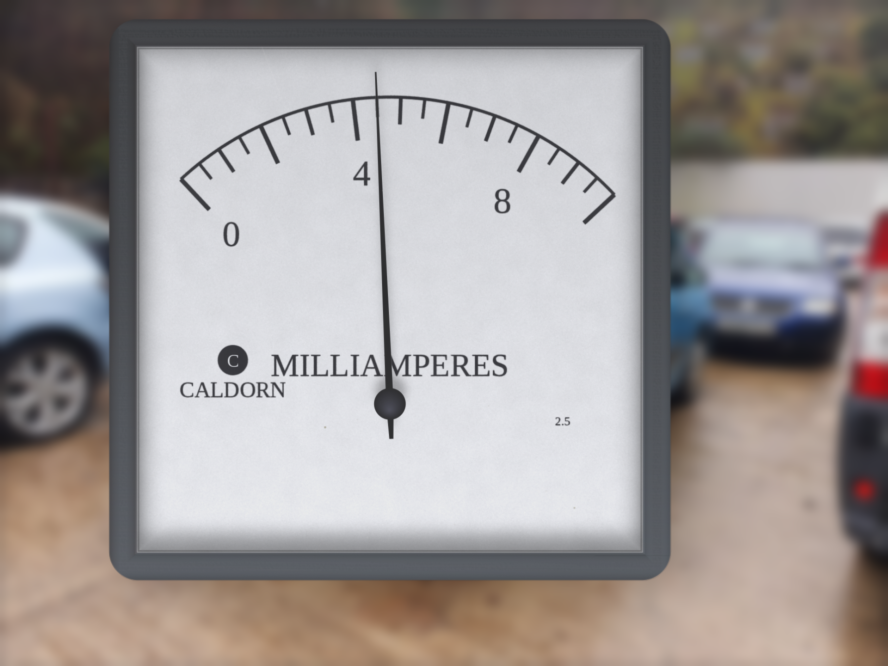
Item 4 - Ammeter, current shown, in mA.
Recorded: 4.5 mA
